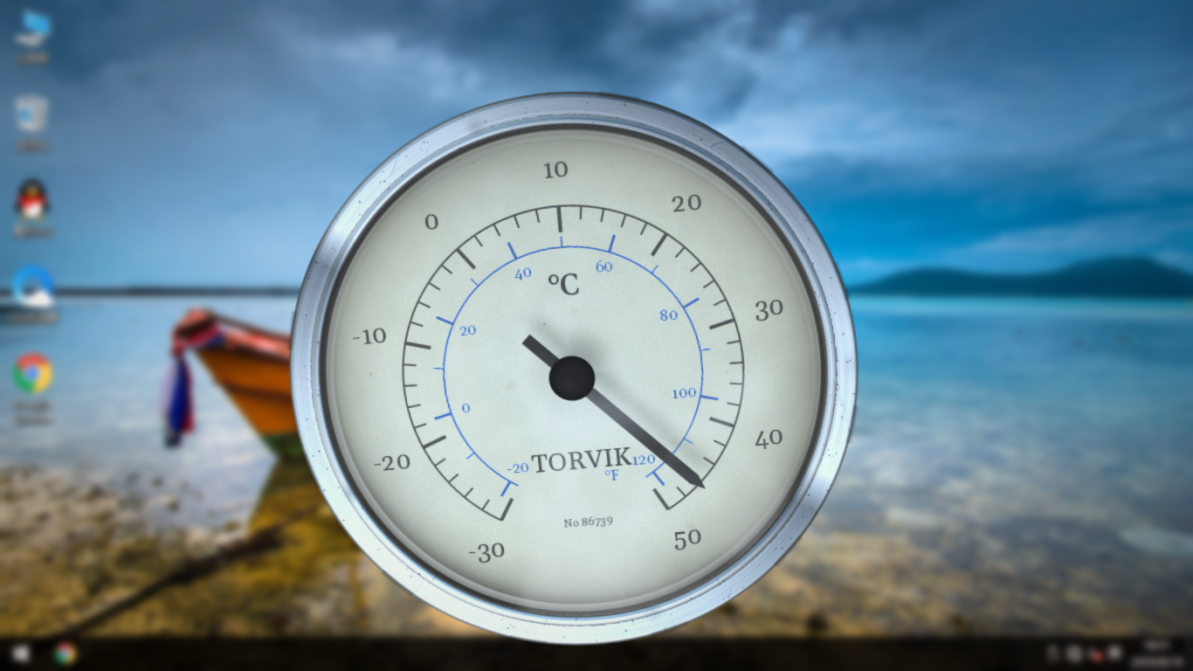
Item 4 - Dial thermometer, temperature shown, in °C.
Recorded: 46 °C
